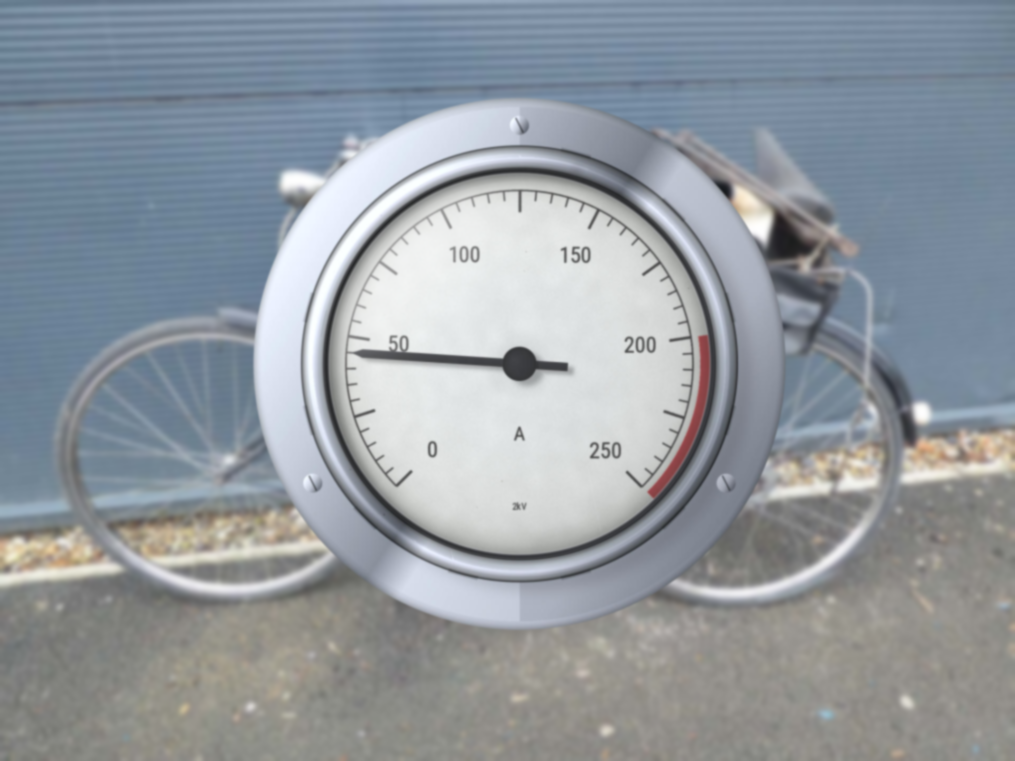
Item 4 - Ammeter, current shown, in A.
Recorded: 45 A
